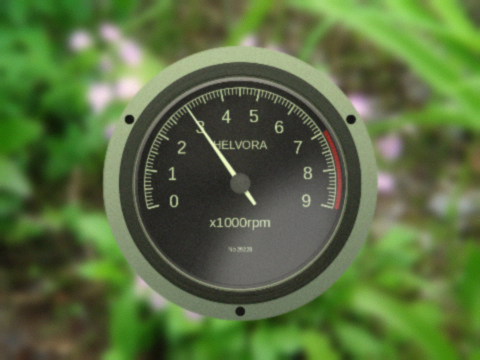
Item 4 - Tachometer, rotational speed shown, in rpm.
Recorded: 3000 rpm
